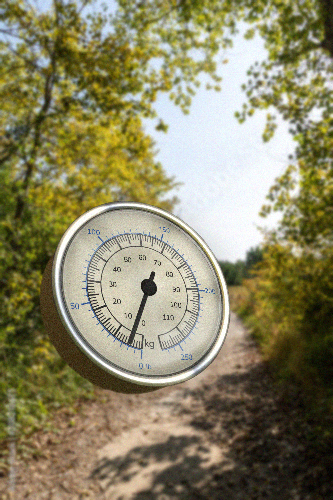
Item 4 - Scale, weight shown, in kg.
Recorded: 5 kg
